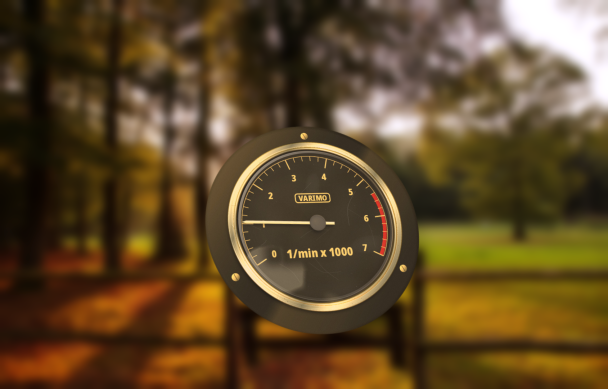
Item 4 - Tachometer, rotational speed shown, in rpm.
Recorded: 1000 rpm
